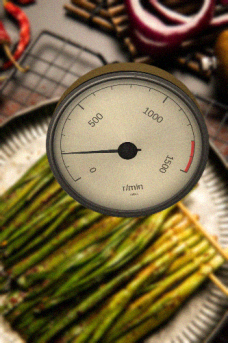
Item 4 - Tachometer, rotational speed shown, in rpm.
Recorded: 200 rpm
